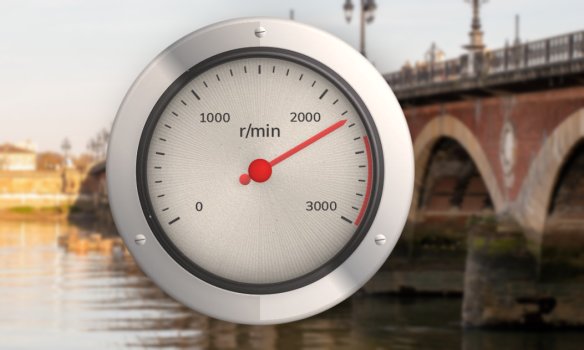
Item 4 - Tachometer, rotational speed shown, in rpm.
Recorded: 2250 rpm
